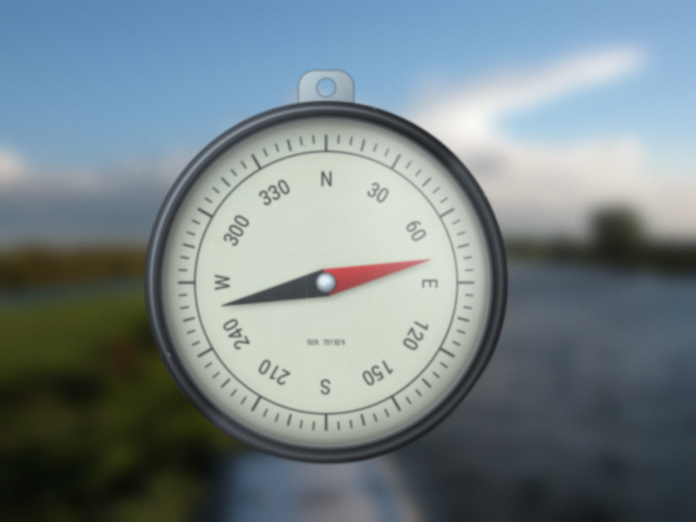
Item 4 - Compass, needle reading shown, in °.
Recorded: 77.5 °
